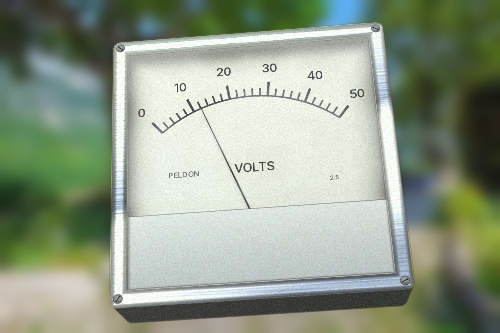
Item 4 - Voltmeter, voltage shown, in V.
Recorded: 12 V
